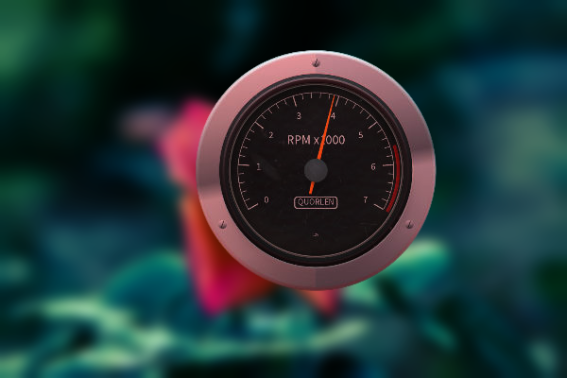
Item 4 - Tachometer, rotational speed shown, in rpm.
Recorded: 3900 rpm
